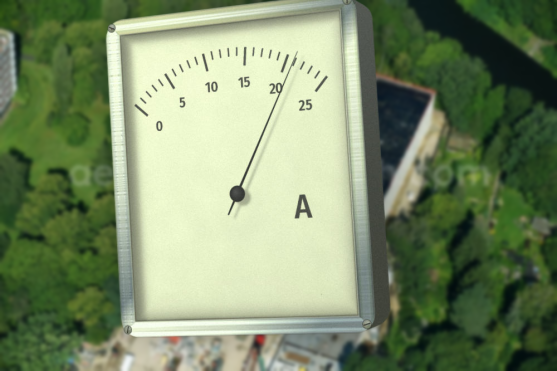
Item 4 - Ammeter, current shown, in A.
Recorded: 21 A
